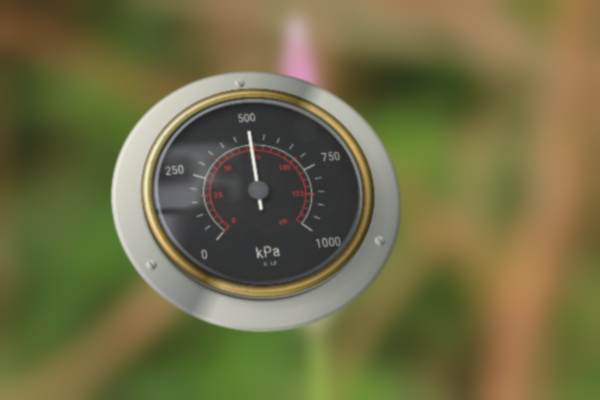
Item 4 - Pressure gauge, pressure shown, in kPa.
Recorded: 500 kPa
